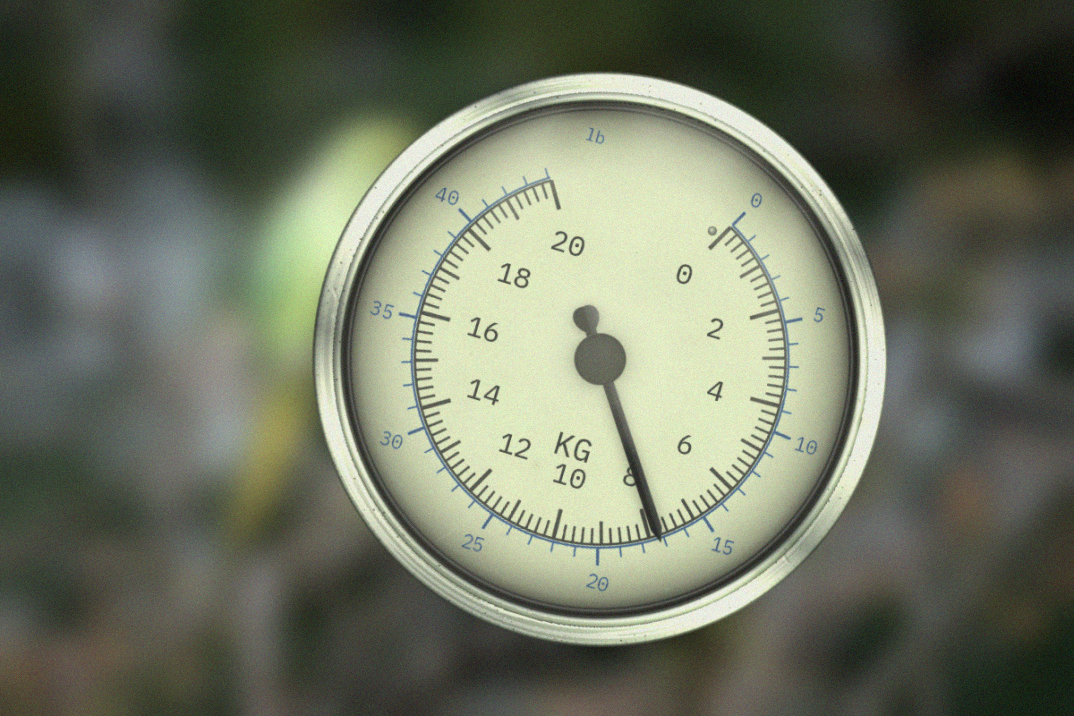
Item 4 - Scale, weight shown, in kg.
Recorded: 7.8 kg
